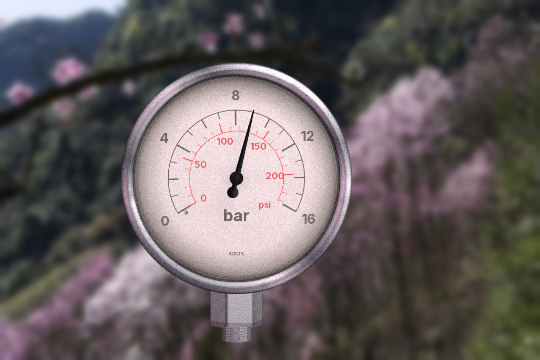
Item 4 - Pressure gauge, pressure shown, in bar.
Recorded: 9 bar
